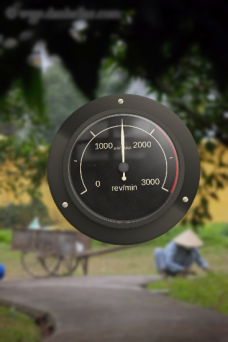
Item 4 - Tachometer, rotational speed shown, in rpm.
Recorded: 1500 rpm
